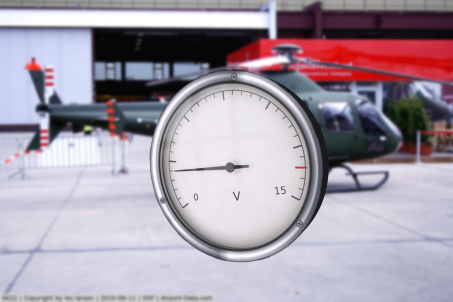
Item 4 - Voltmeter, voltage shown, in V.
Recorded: 2 V
